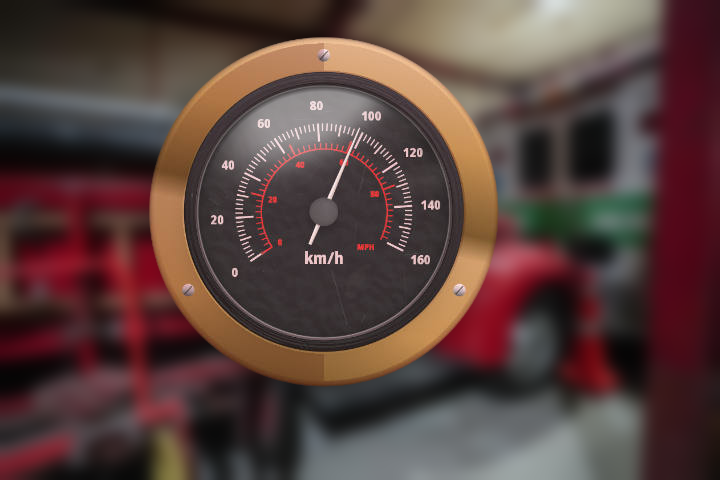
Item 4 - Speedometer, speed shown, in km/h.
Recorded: 98 km/h
